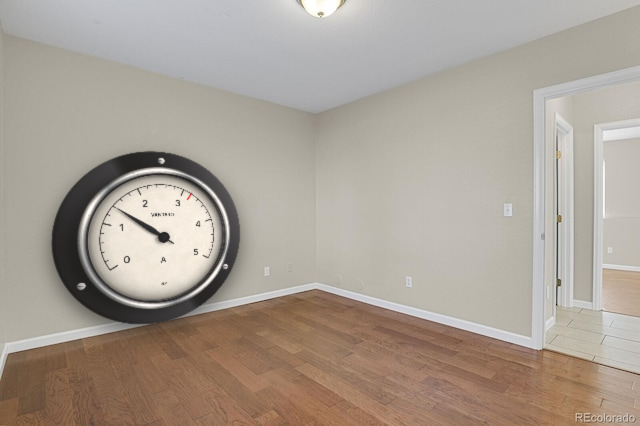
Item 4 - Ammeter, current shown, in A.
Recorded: 1.4 A
